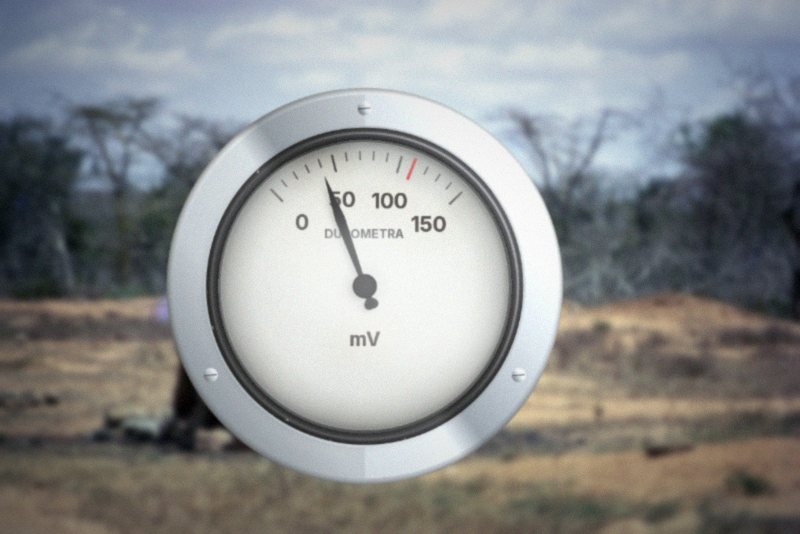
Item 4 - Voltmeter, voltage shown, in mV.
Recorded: 40 mV
